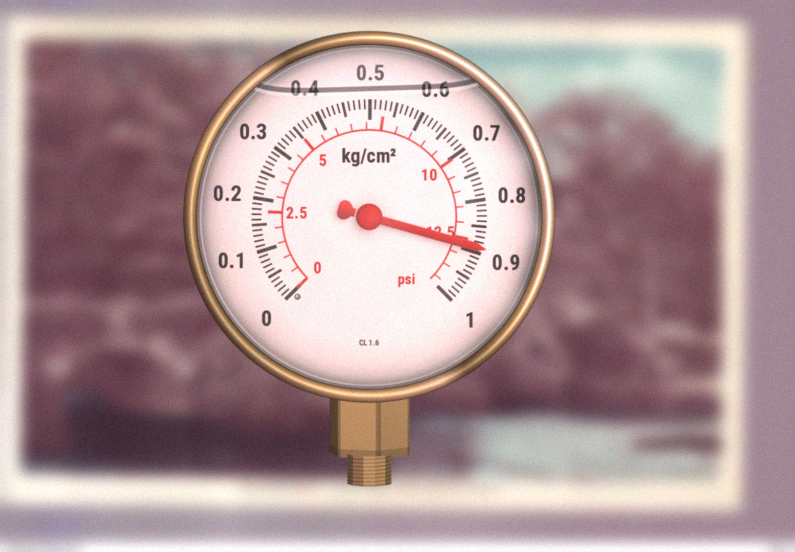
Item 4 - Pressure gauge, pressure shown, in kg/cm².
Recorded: 0.89 kg/cm²
